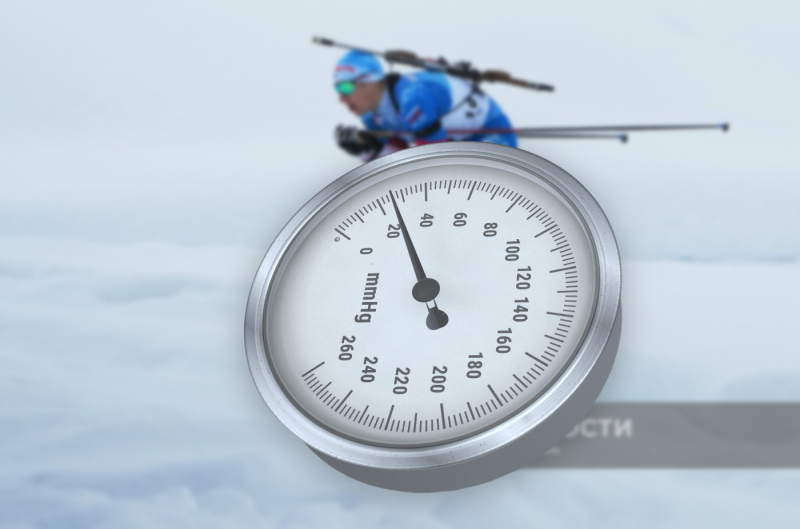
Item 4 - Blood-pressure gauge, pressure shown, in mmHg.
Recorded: 26 mmHg
